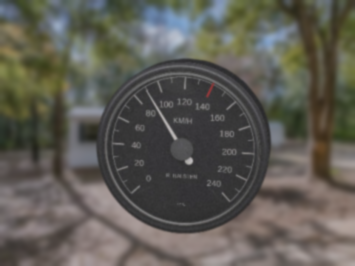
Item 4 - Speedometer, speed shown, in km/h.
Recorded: 90 km/h
